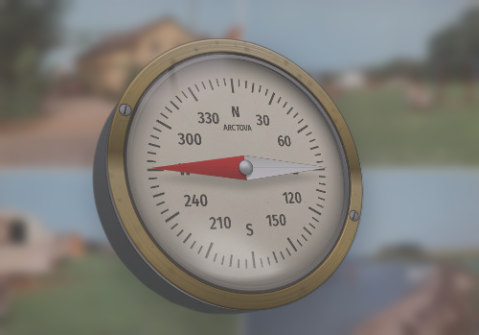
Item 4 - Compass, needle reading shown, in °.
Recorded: 270 °
